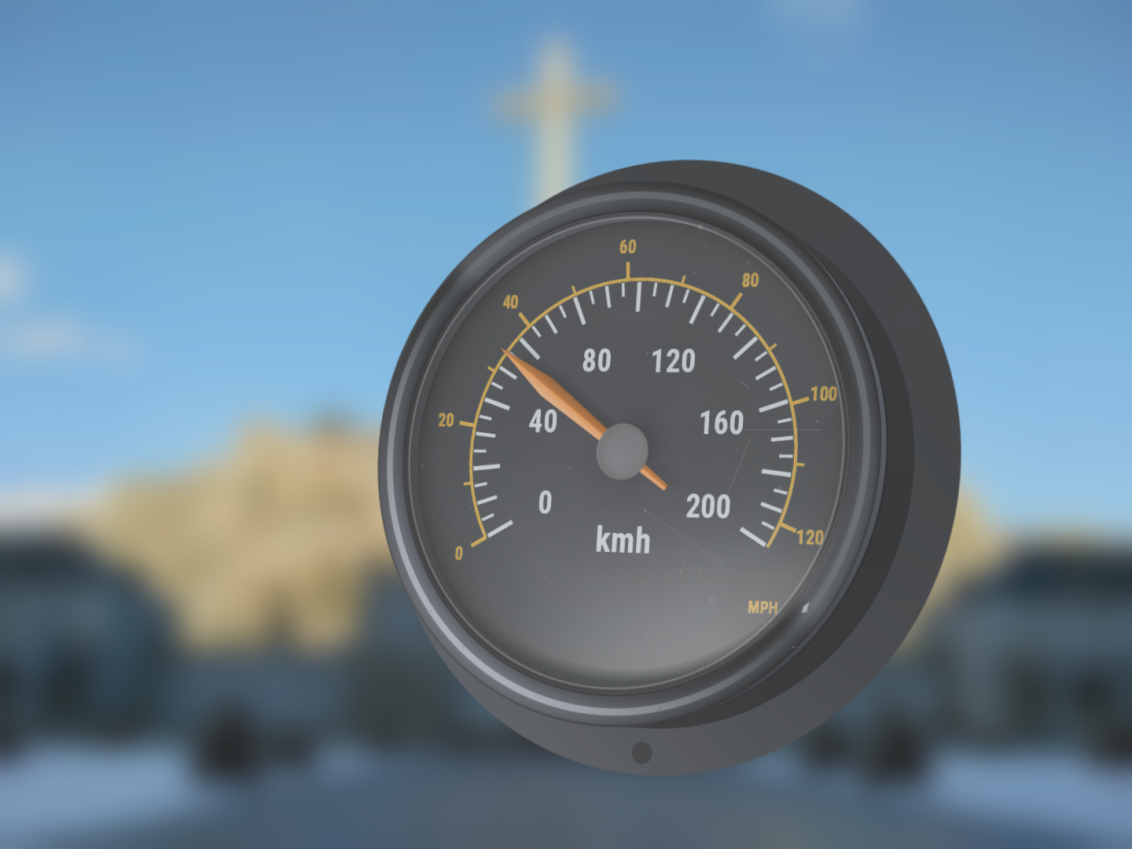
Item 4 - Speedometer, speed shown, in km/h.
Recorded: 55 km/h
